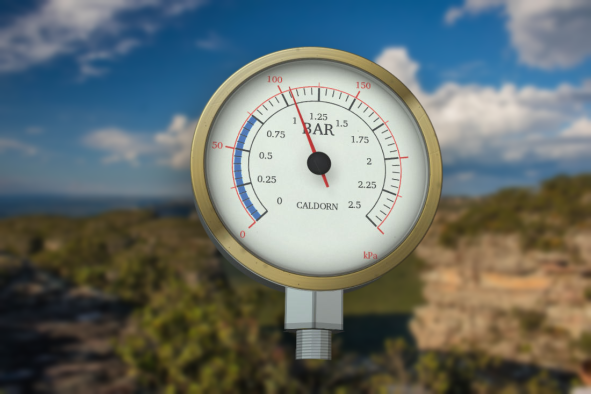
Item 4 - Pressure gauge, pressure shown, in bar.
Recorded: 1.05 bar
